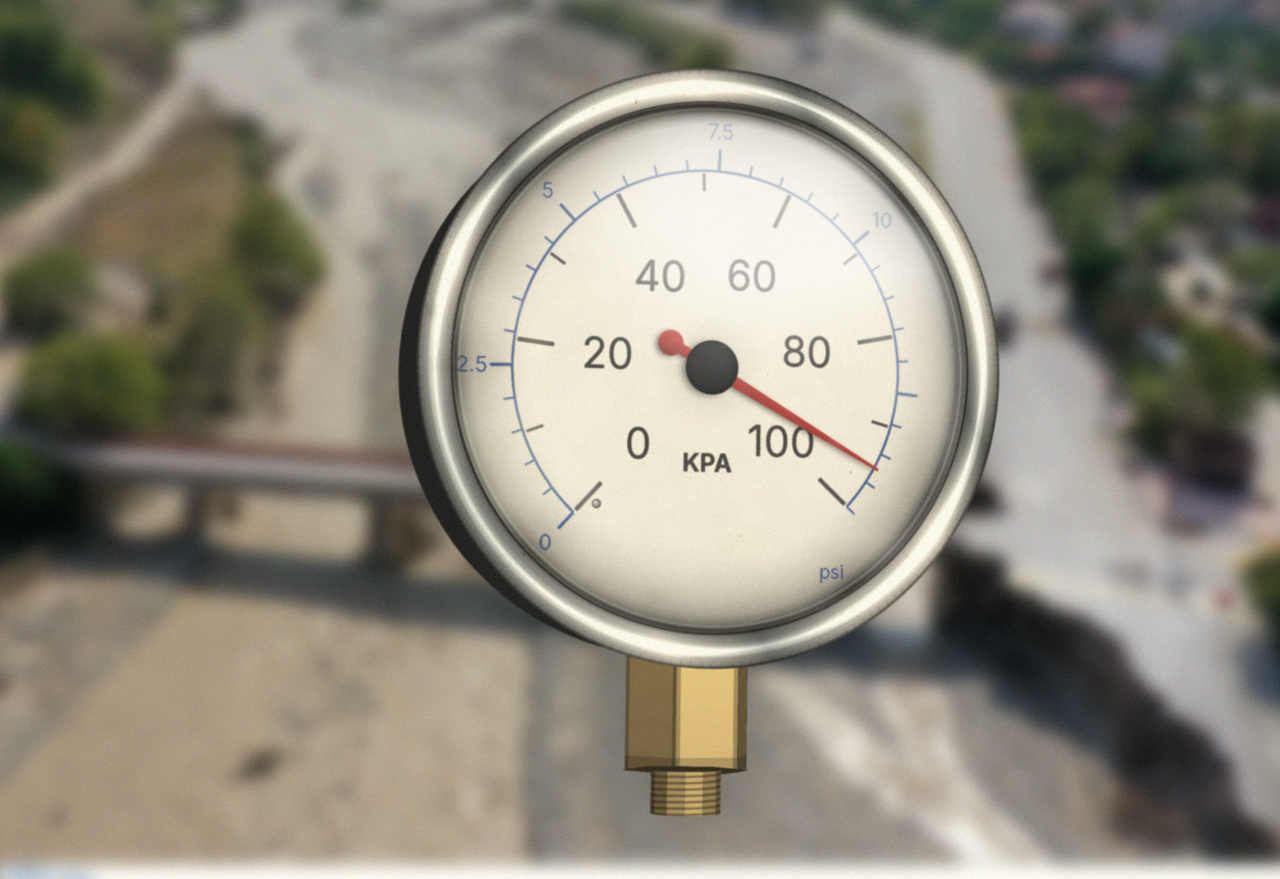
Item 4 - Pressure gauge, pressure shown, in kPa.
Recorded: 95 kPa
